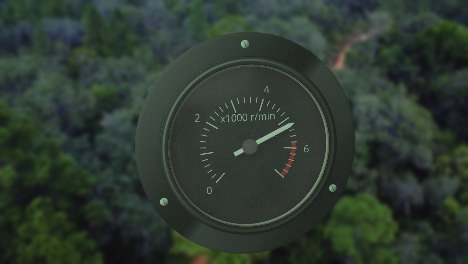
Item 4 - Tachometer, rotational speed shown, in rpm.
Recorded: 5200 rpm
